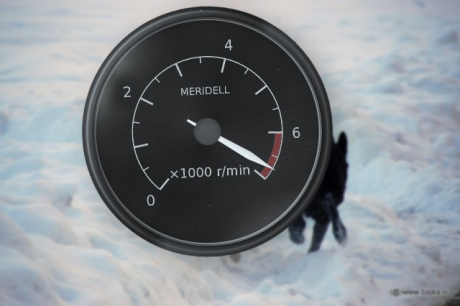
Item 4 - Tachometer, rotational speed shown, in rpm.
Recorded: 6750 rpm
